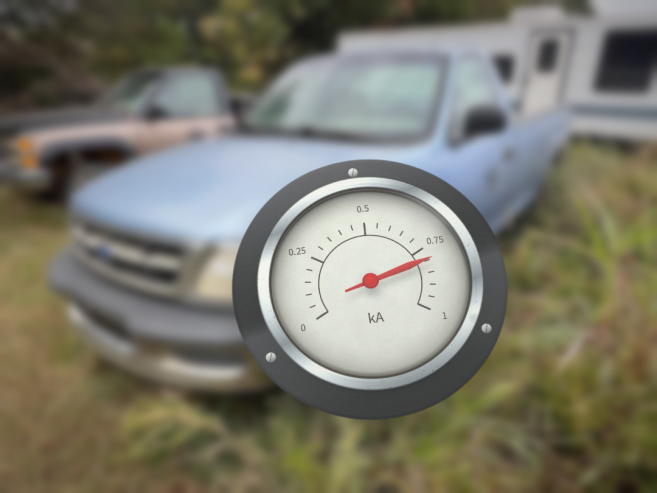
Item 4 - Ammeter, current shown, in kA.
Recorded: 0.8 kA
